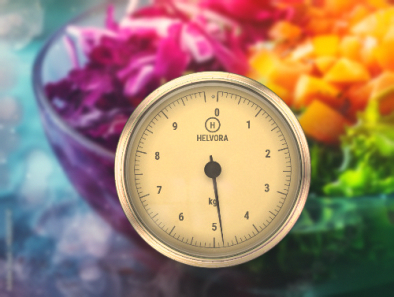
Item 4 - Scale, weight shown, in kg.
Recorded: 4.8 kg
